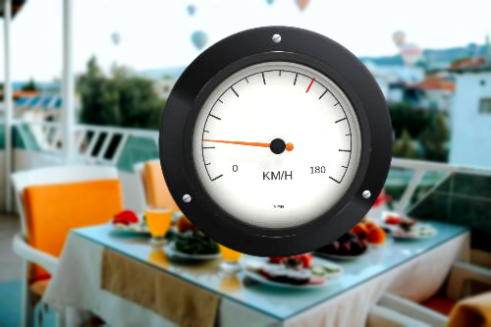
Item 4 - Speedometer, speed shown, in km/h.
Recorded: 25 km/h
